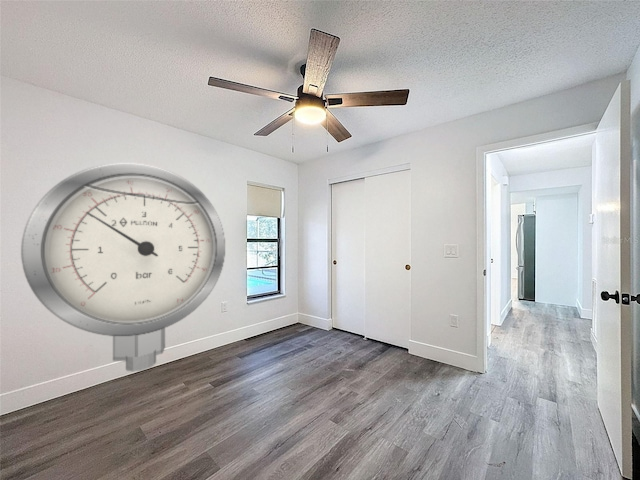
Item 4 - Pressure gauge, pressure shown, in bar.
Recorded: 1.8 bar
